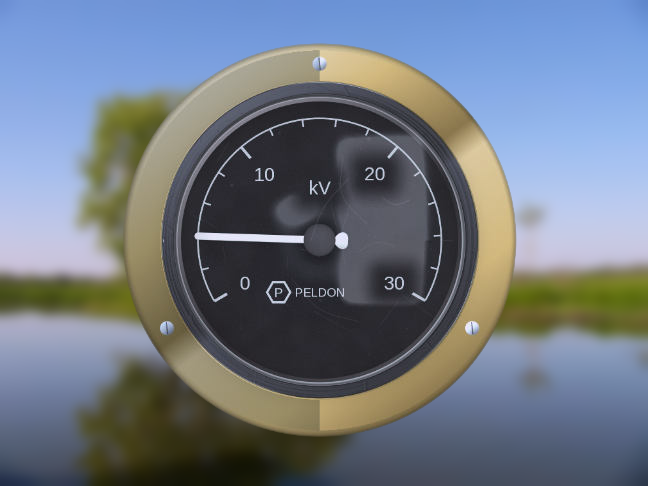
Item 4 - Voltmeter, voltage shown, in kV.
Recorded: 4 kV
